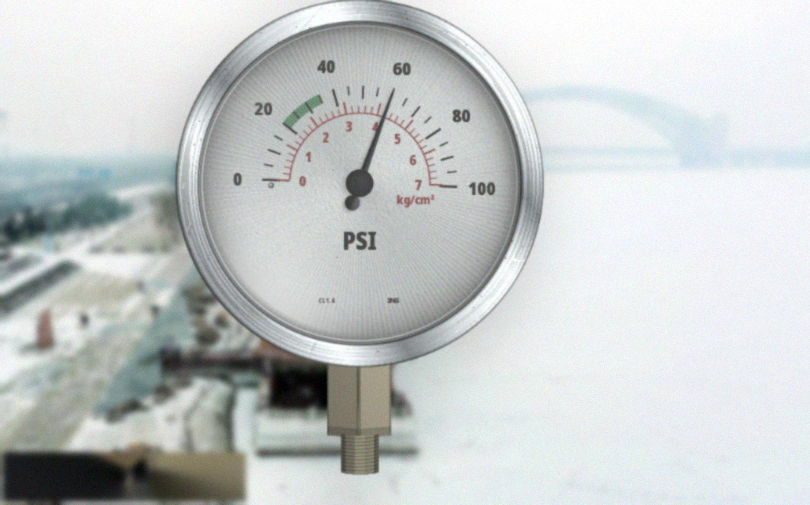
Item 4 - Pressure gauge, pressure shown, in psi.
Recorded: 60 psi
